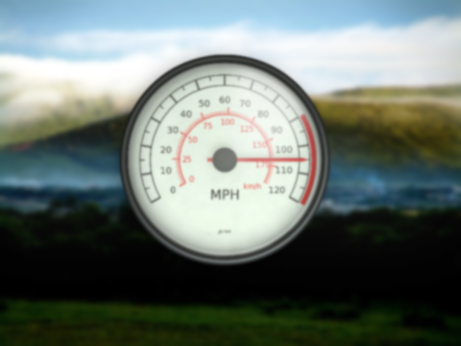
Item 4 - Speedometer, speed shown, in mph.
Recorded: 105 mph
